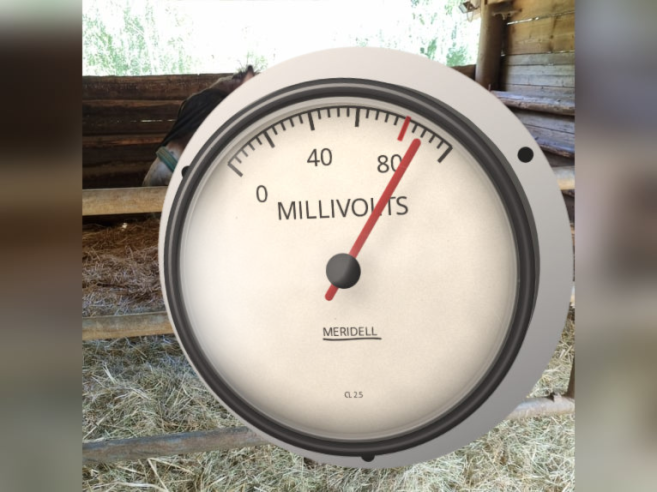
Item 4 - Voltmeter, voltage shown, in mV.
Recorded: 88 mV
